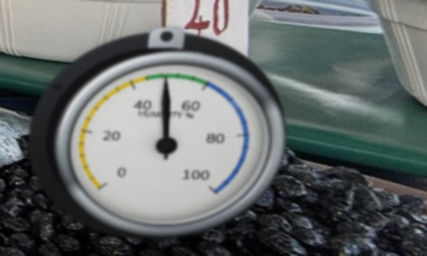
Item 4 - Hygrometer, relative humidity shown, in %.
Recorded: 48 %
